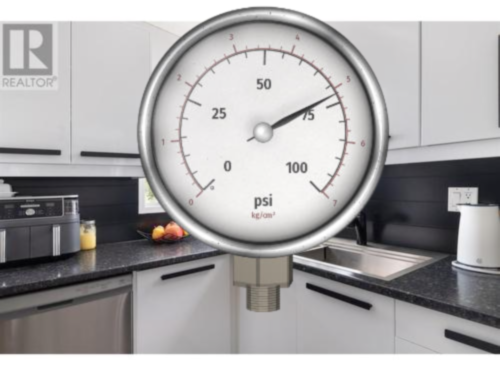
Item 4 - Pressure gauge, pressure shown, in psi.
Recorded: 72.5 psi
